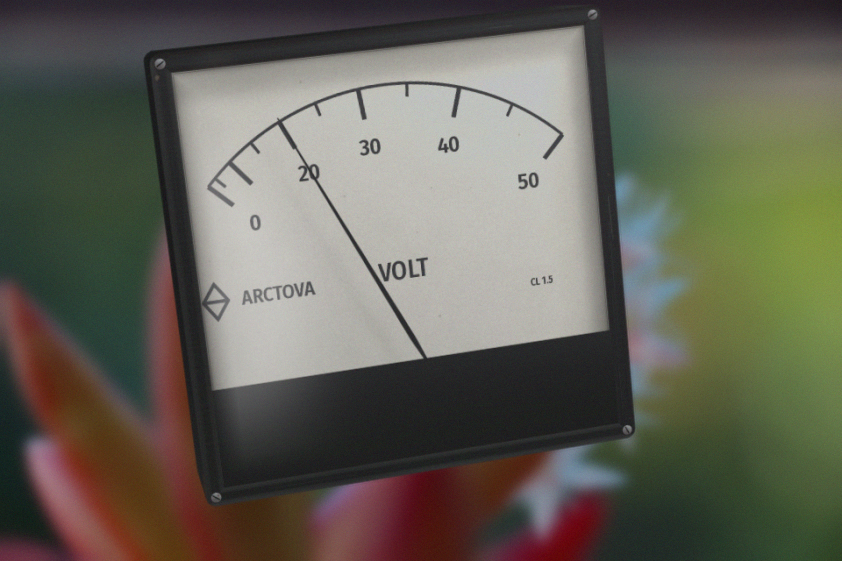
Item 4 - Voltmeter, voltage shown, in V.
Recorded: 20 V
